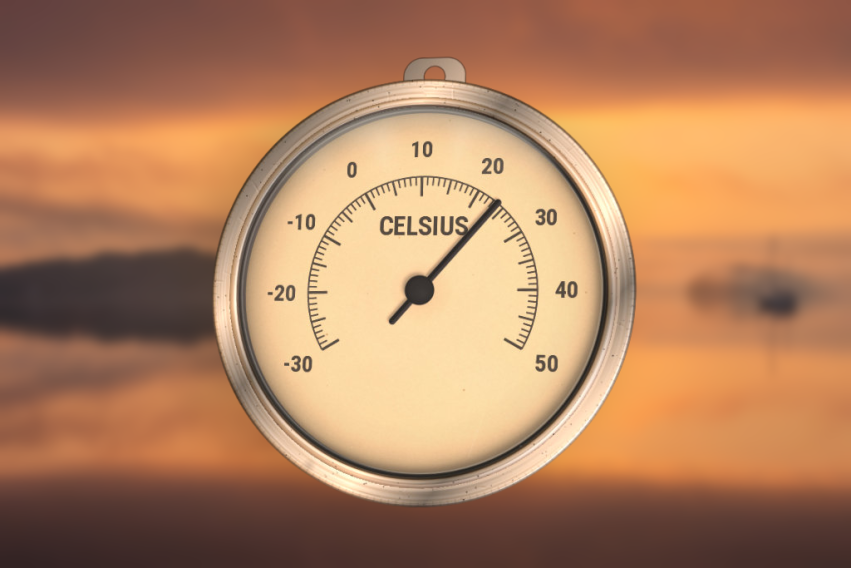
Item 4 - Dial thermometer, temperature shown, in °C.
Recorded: 24 °C
